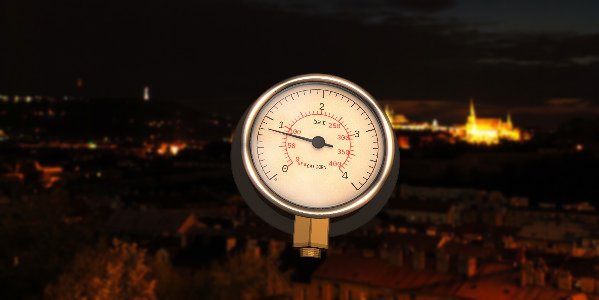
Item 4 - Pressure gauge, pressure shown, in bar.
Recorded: 0.8 bar
